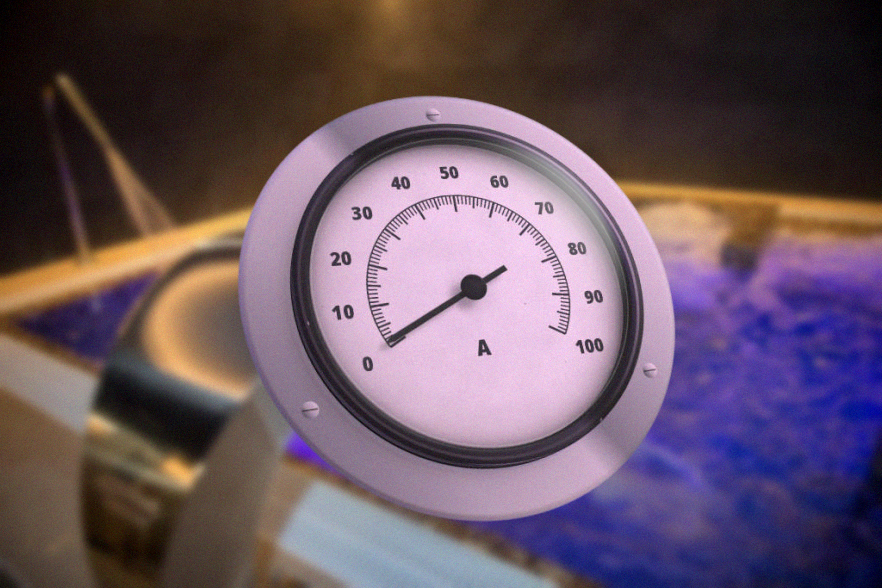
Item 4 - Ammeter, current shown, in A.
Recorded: 1 A
